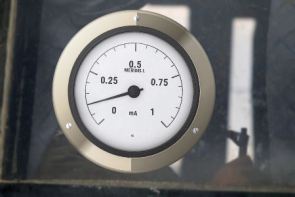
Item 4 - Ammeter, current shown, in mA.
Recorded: 0.1 mA
